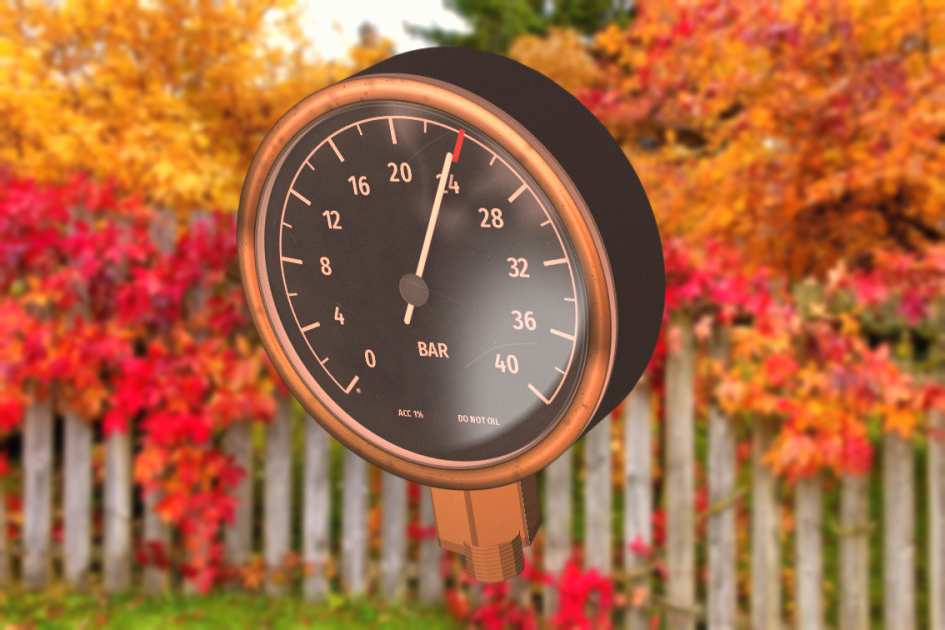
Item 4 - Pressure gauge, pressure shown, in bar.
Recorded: 24 bar
